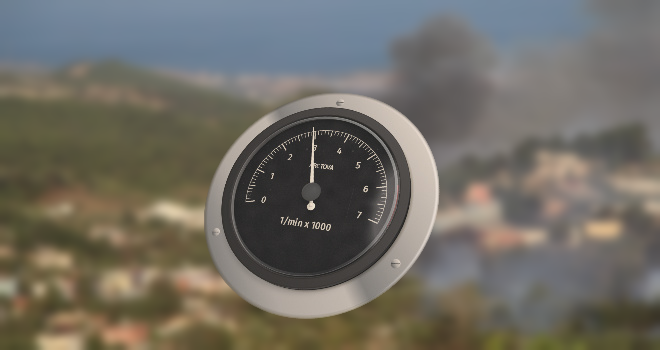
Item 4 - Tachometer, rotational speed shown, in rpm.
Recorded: 3000 rpm
